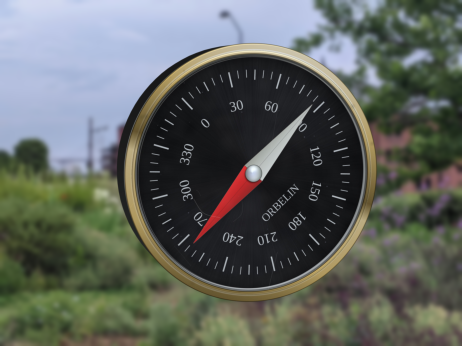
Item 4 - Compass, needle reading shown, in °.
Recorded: 265 °
